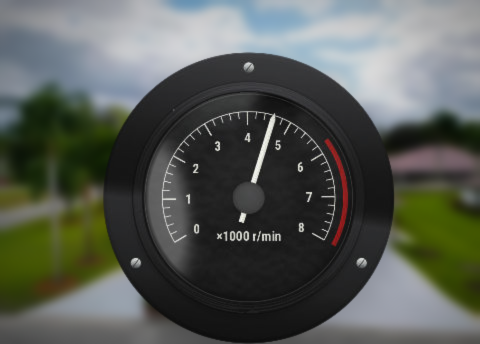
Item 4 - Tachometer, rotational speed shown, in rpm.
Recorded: 4600 rpm
